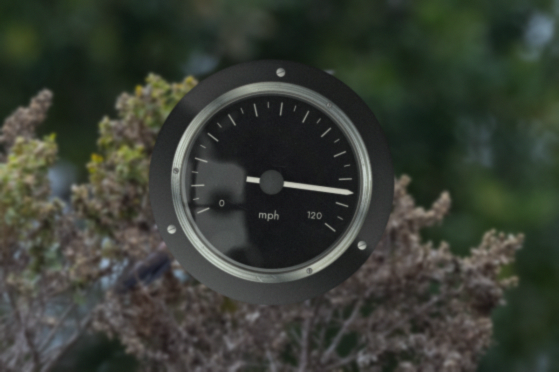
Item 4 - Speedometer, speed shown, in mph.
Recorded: 105 mph
